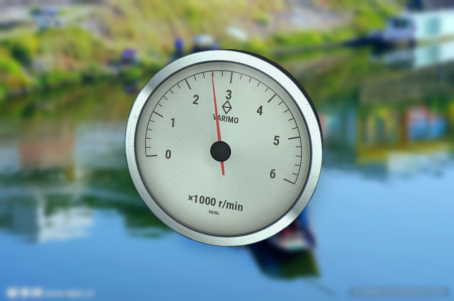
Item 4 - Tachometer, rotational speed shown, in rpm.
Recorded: 2600 rpm
